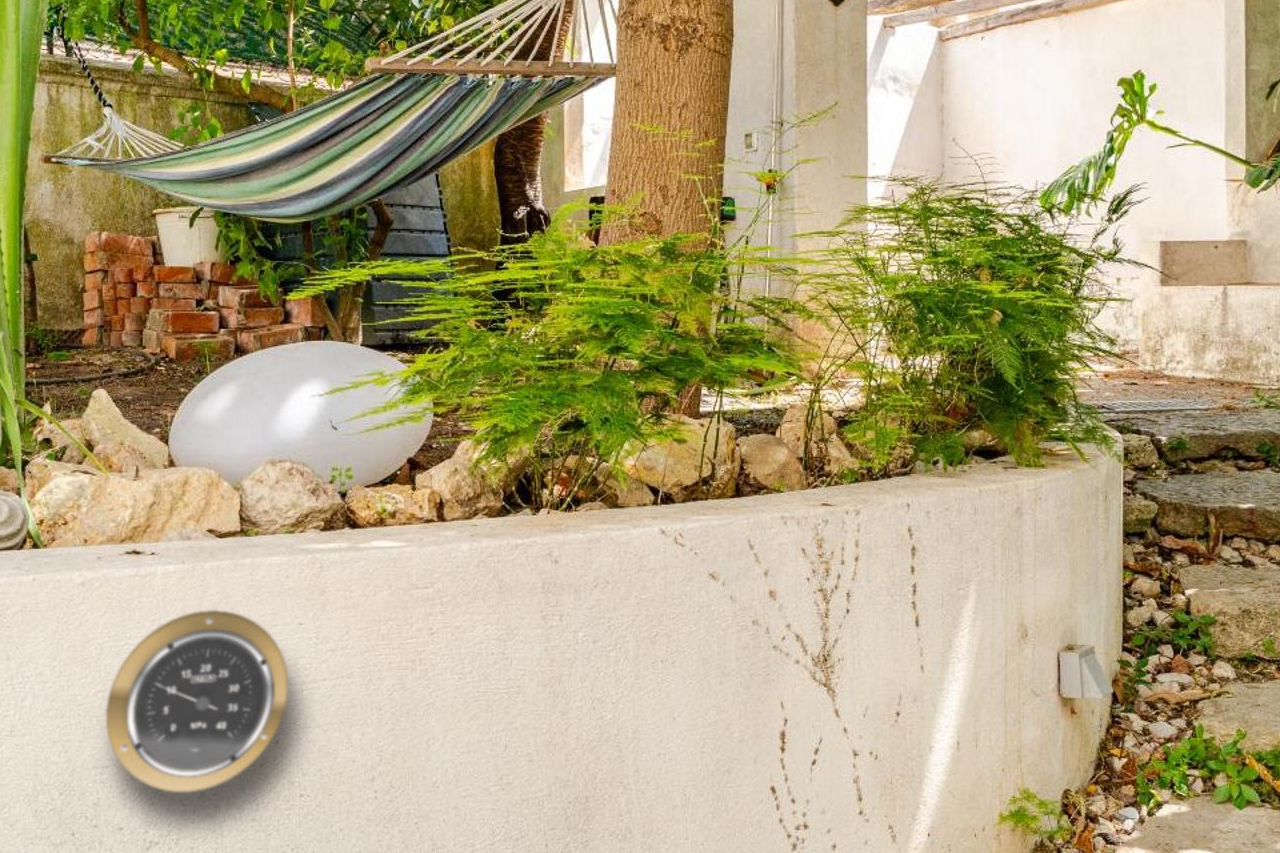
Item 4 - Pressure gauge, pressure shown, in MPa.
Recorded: 10 MPa
